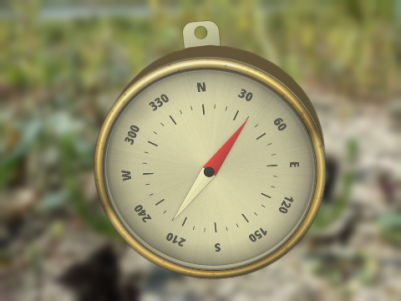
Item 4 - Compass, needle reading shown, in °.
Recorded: 40 °
